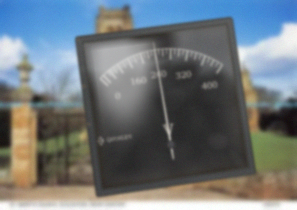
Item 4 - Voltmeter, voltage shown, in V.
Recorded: 240 V
